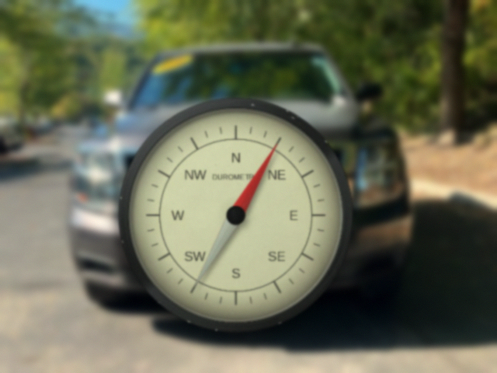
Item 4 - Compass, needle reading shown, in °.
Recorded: 30 °
